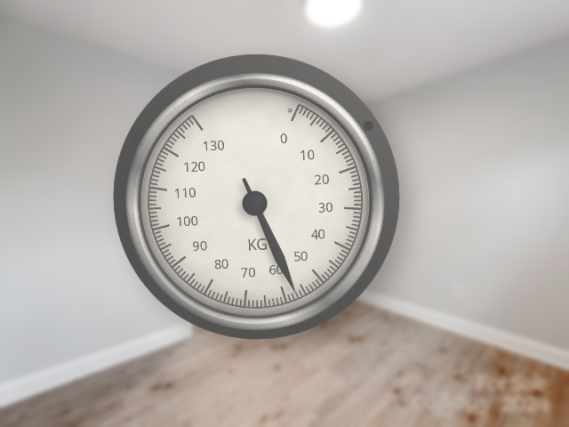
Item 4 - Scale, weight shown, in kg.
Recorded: 57 kg
